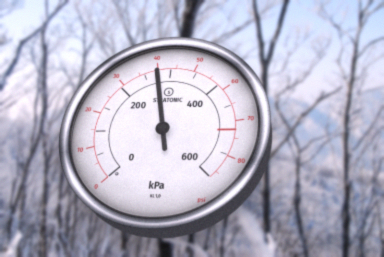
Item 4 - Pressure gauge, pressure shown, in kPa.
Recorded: 275 kPa
